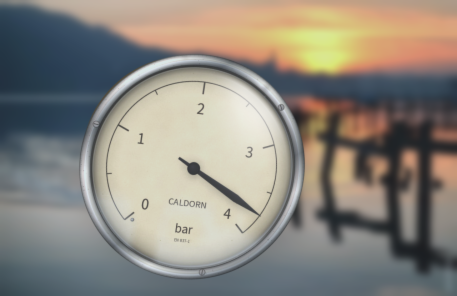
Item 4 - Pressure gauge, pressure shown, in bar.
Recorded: 3.75 bar
